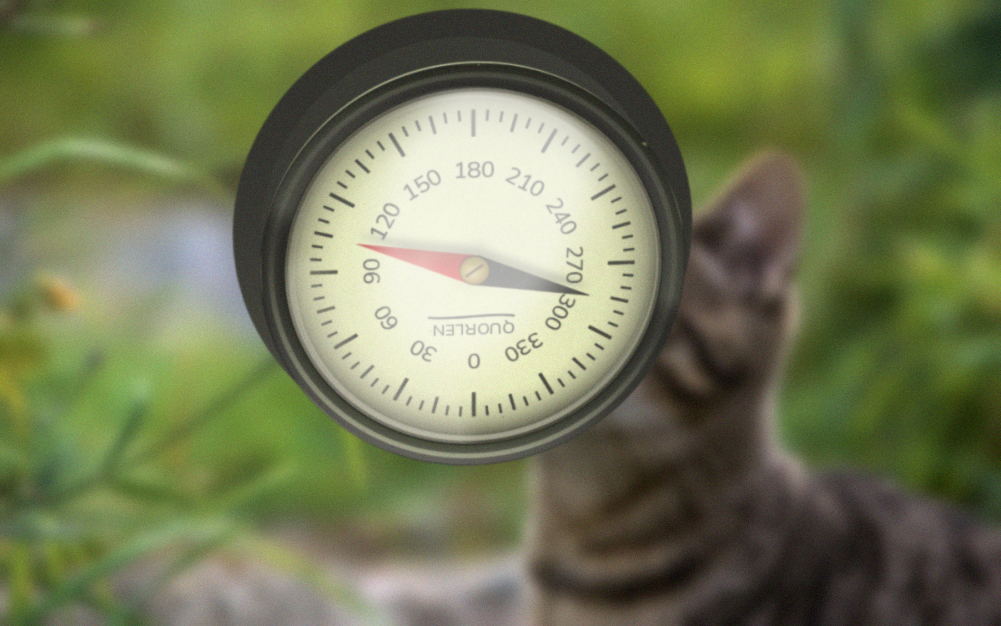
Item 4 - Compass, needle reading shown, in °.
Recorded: 105 °
